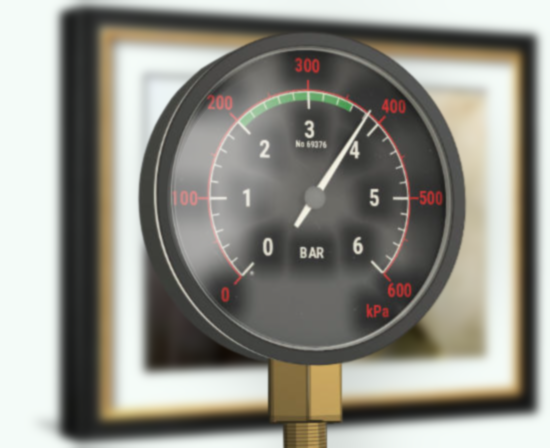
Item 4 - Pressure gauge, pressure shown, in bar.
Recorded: 3.8 bar
